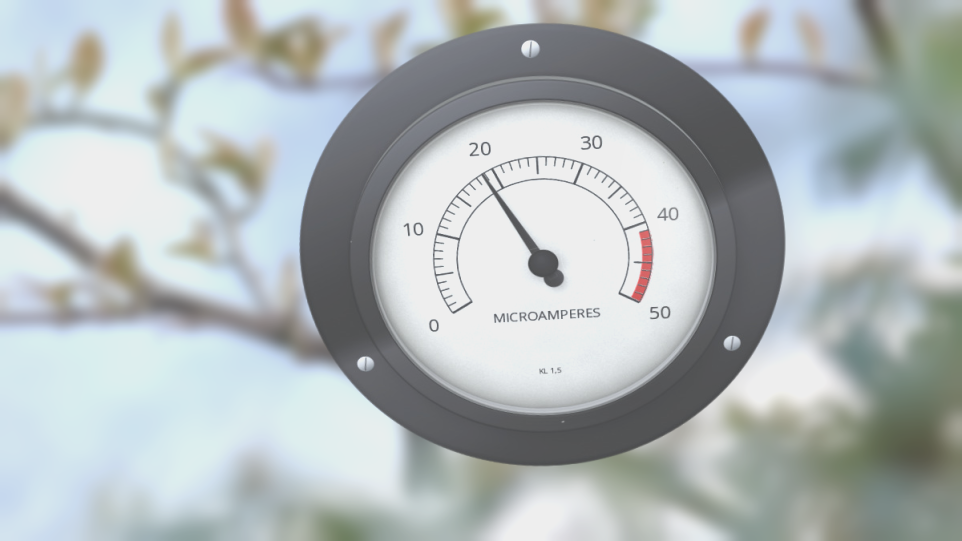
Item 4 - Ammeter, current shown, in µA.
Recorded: 19 µA
